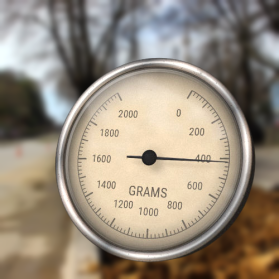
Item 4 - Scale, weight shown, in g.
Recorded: 420 g
